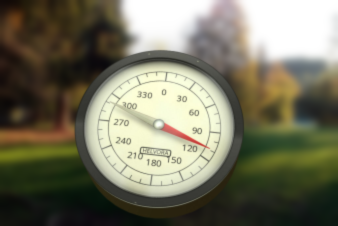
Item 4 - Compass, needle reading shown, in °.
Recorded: 110 °
